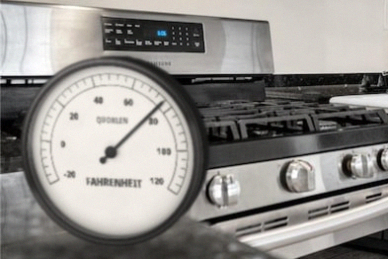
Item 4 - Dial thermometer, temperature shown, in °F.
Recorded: 76 °F
